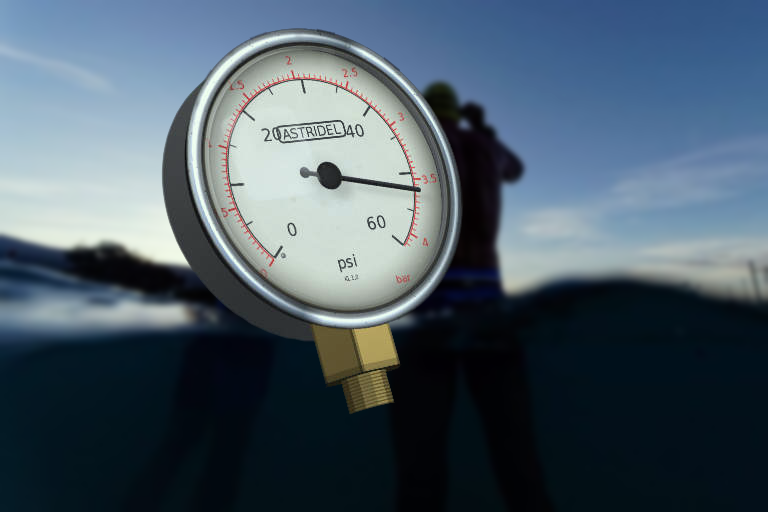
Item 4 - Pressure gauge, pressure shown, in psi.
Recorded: 52.5 psi
